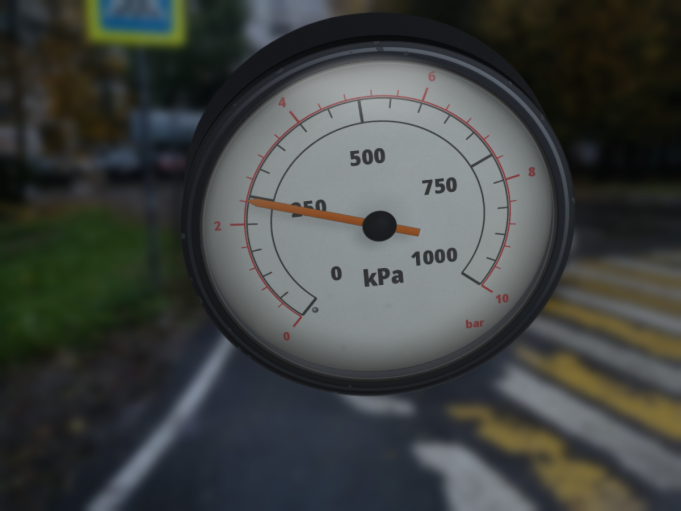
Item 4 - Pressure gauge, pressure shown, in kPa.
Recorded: 250 kPa
